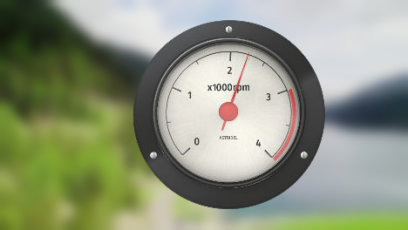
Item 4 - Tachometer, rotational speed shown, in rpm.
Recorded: 2250 rpm
